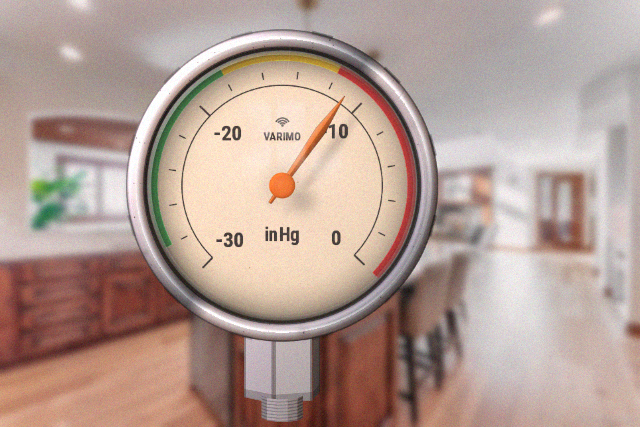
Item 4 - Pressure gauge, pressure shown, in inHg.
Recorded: -11 inHg
